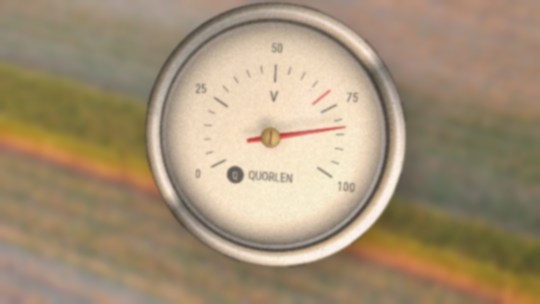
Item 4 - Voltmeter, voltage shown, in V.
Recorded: 82.5 V
